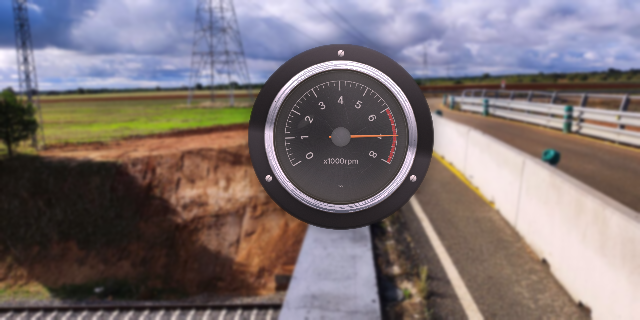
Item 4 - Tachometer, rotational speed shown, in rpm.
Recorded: 7000 rpm
